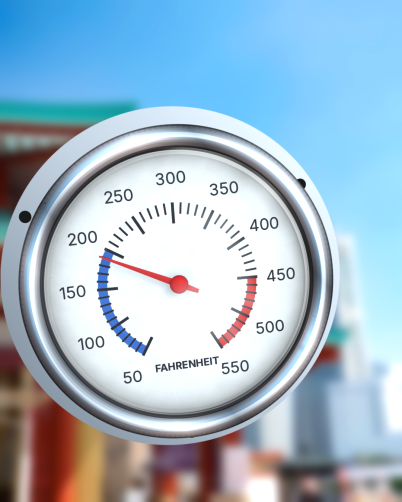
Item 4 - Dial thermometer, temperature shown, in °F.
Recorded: 190 °F
